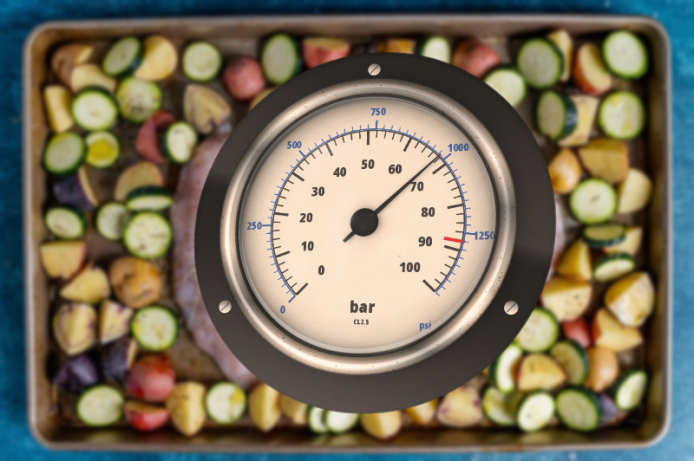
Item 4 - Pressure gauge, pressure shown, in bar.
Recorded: 68 bar
